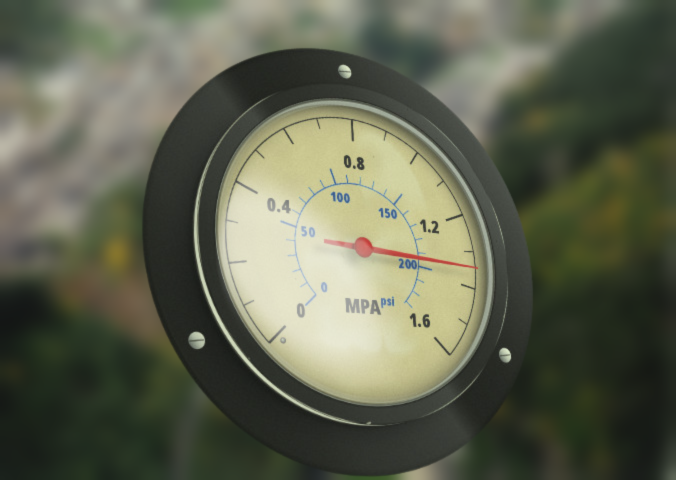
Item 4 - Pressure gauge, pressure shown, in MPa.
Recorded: 1.35 MPa
